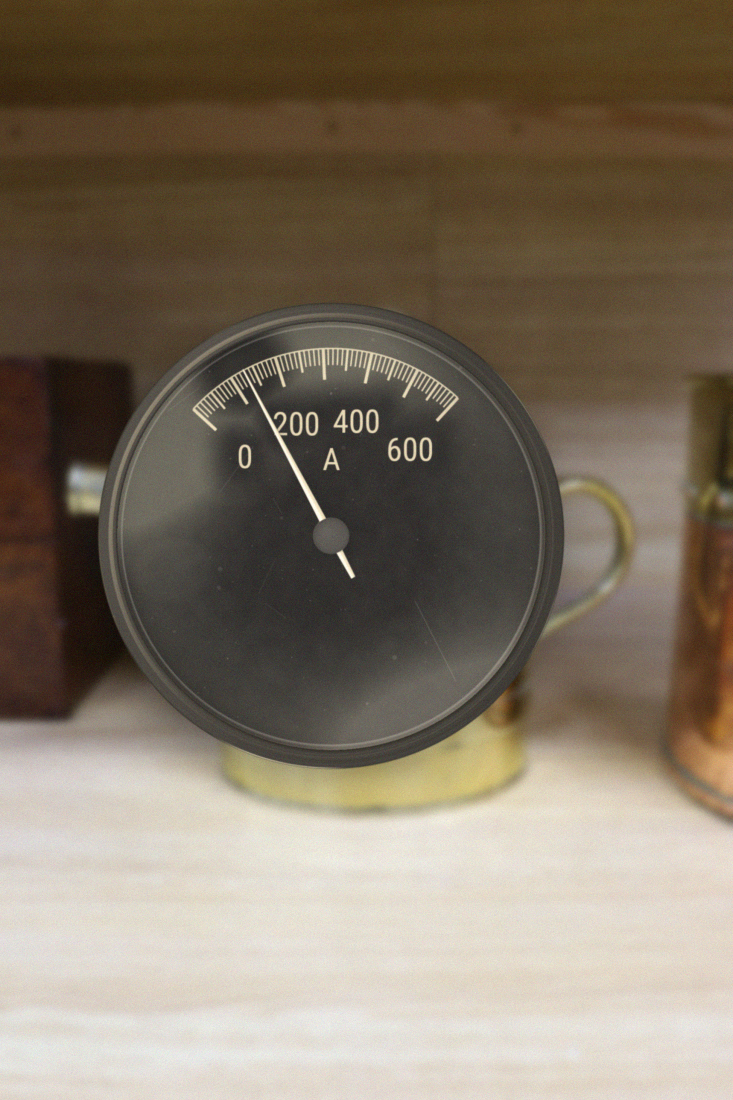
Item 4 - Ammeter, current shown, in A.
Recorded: 130 A
